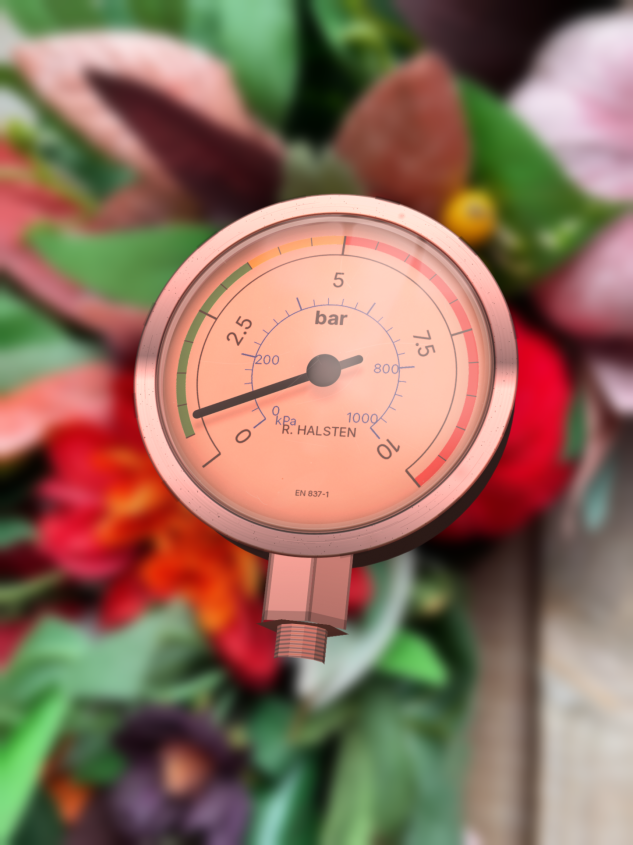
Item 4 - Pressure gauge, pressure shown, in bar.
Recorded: 0.75 bar
